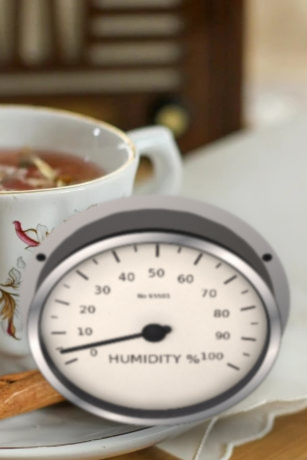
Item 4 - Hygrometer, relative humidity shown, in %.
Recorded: 5 %
